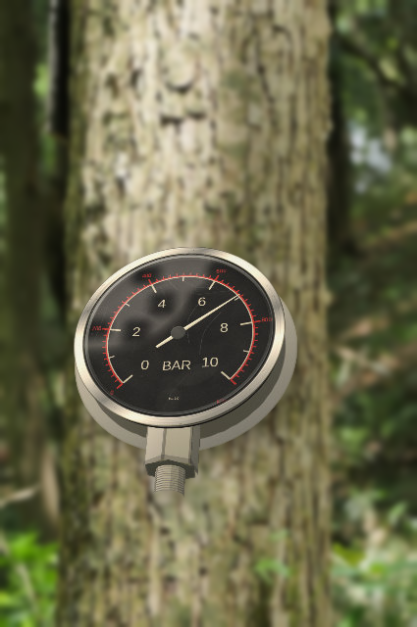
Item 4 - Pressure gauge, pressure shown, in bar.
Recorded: 7 bar
